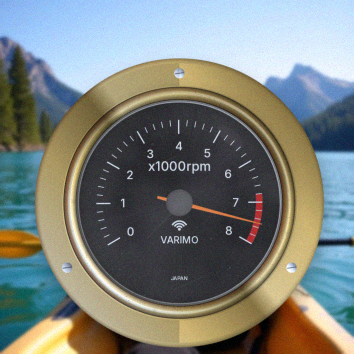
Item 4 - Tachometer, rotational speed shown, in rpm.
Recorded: 7500 rpm
